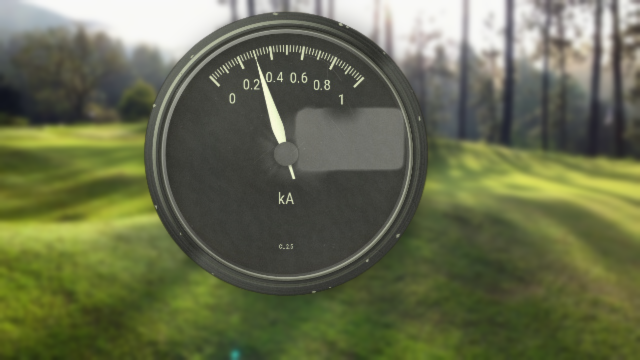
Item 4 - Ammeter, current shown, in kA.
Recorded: 0.3 kA
